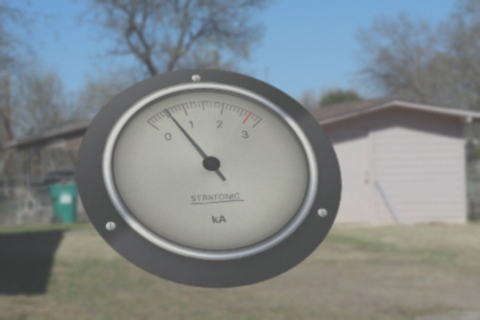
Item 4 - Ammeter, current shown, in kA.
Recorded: 0.5 kA
